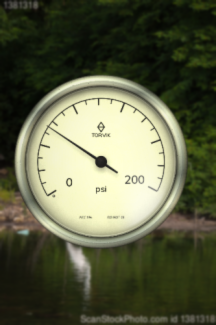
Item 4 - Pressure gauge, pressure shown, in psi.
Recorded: 55 psi
